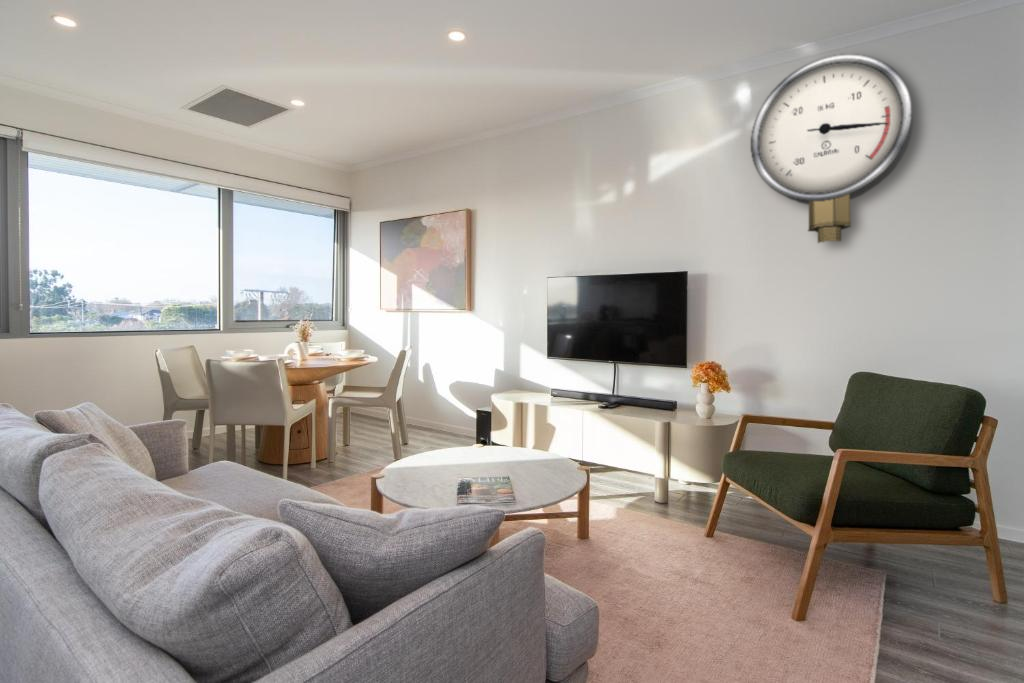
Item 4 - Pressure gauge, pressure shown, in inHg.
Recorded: -4 inHg
